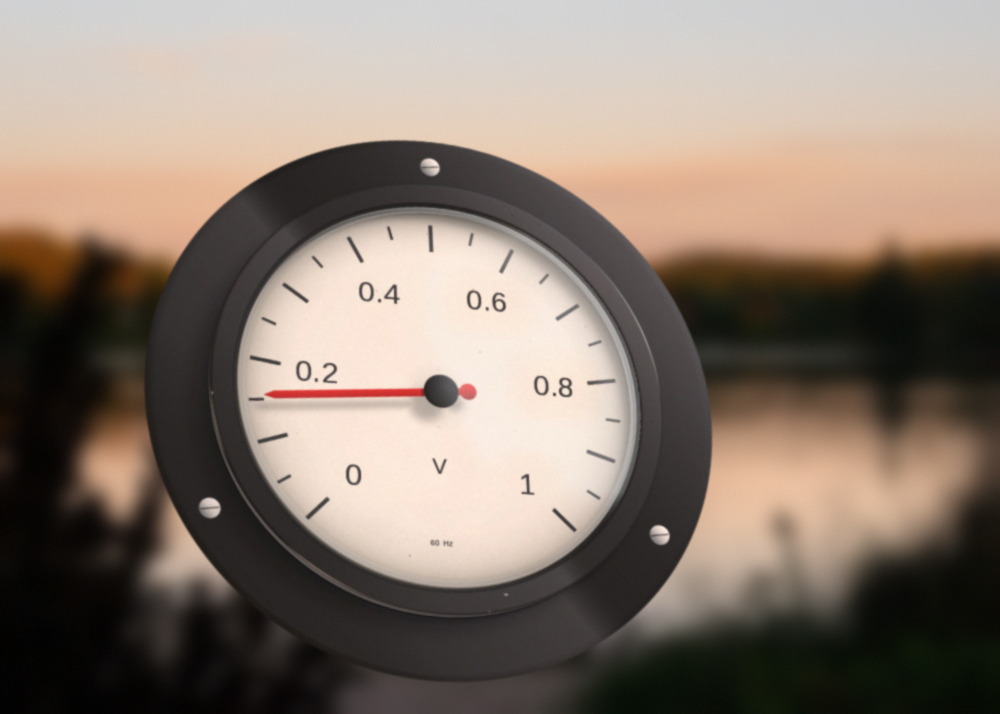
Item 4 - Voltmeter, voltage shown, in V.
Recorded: 0.15 V
